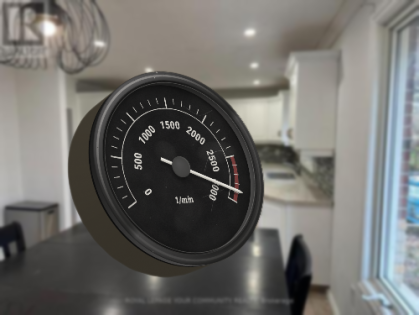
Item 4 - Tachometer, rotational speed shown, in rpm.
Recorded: 2900 rpm
